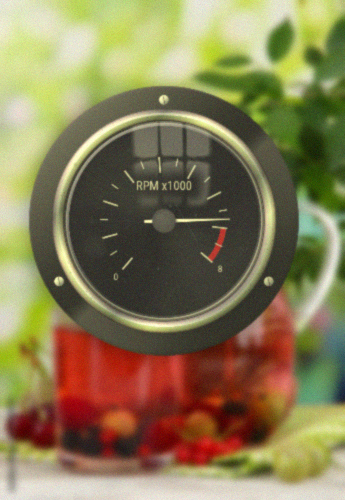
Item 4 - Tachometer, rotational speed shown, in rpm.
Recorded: 6750 rpm
